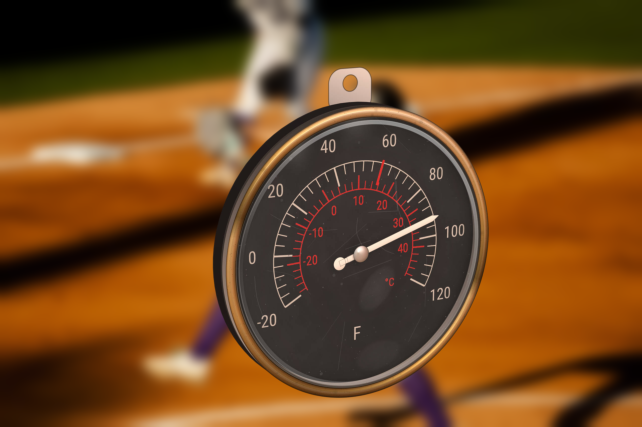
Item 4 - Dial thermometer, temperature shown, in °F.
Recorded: 92 °F
